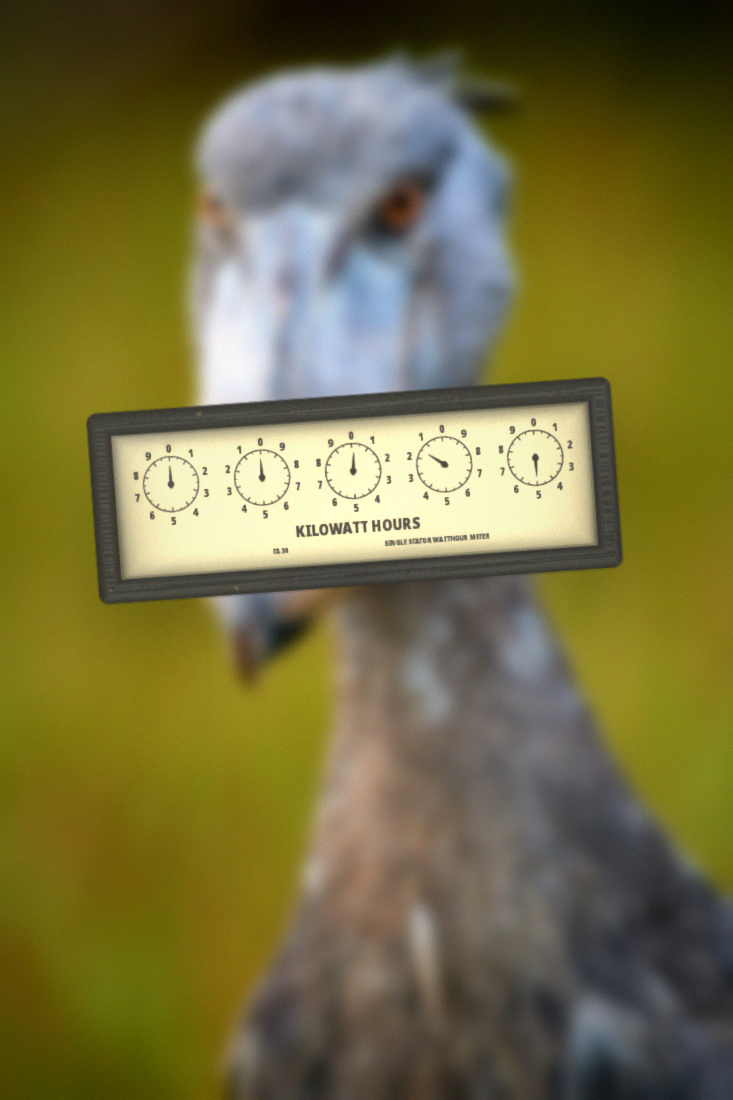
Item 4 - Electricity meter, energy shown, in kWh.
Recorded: 15 kWh
